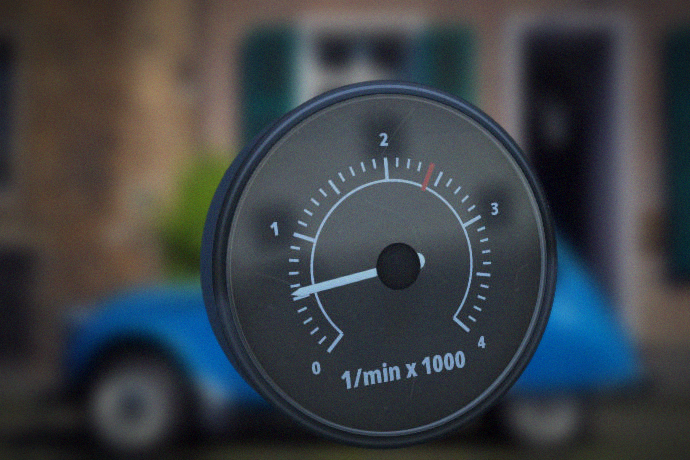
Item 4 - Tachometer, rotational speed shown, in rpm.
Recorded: 550 rpm
